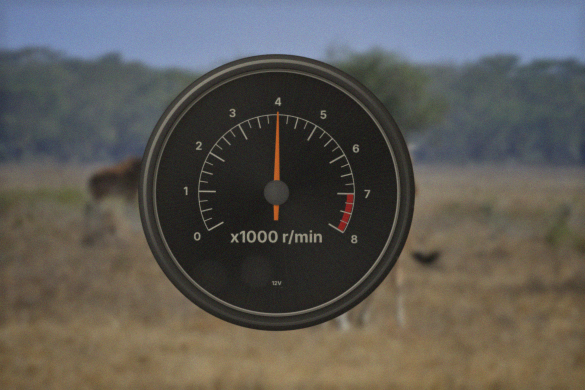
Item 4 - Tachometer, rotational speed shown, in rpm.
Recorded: 4000 rpm
